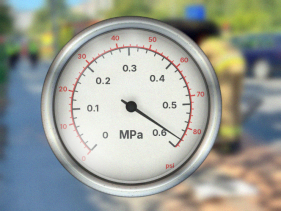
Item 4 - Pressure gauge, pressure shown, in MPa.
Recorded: 0.58 MPa
